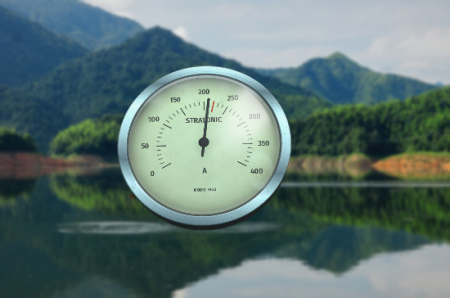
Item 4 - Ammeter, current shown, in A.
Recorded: 210 A
